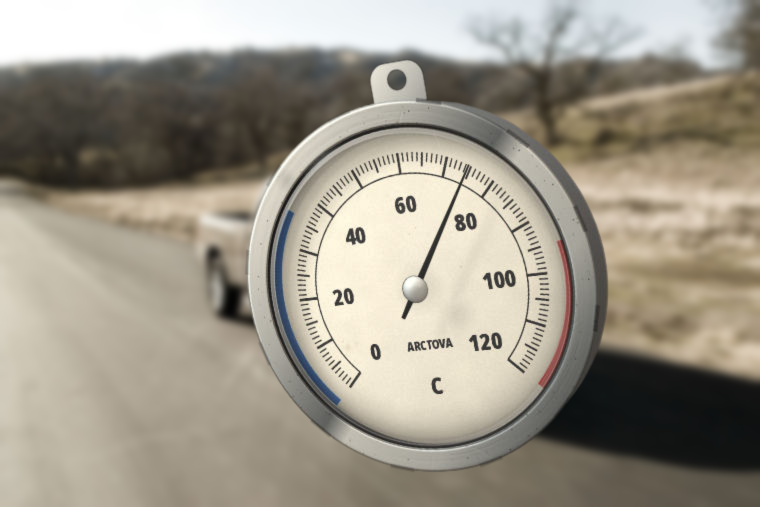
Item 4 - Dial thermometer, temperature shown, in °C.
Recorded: 75 °C
